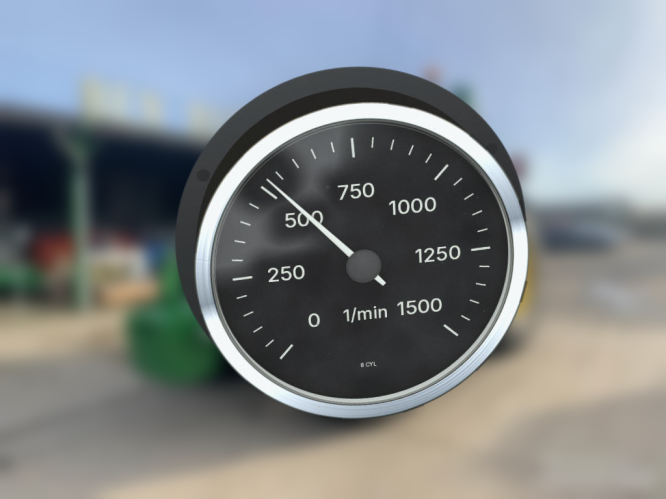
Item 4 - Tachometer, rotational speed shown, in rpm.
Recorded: 525 rpm
